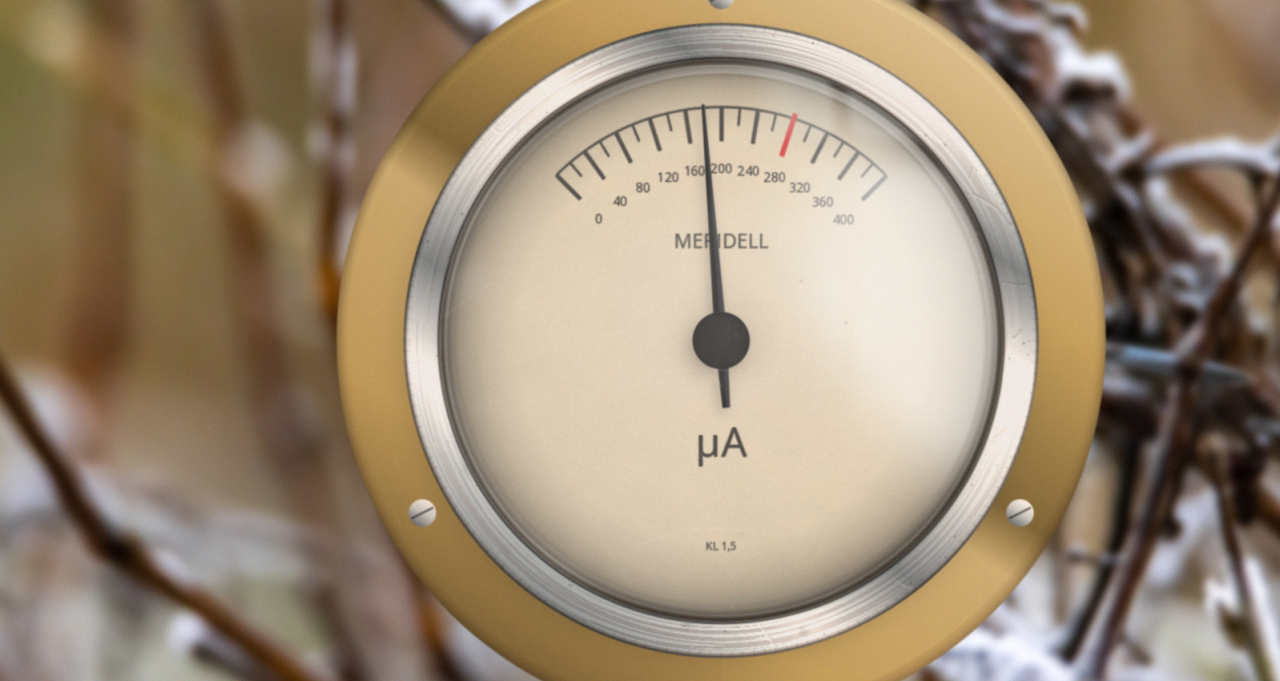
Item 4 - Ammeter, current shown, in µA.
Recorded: 180 µA
